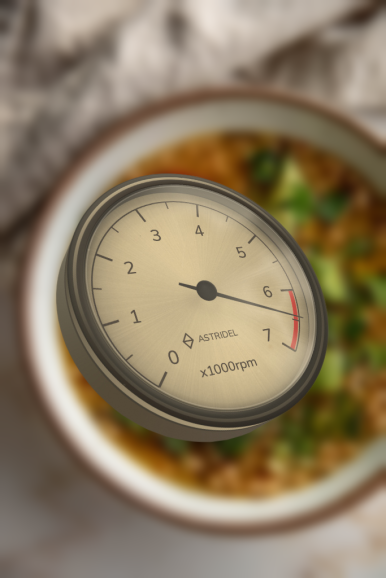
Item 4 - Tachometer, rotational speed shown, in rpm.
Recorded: 6500 rpm
